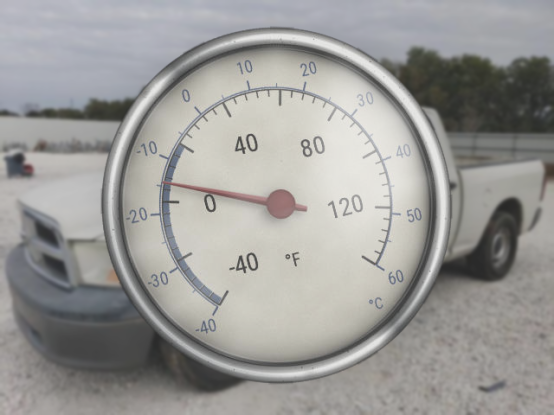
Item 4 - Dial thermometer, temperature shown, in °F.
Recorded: 6 °F
